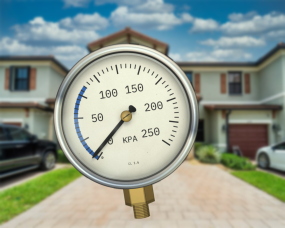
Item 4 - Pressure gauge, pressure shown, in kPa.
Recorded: 5 kPa
